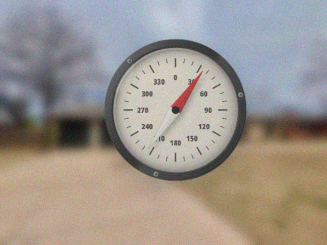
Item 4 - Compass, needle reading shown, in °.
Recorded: 35 °
